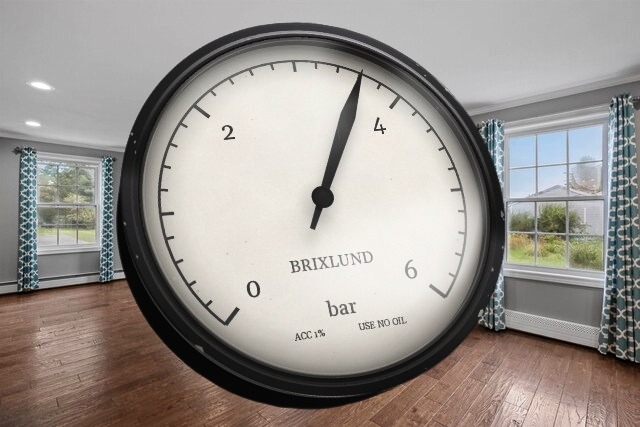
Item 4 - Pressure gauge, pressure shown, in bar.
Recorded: 3.6 bar
